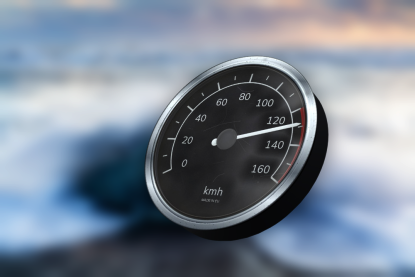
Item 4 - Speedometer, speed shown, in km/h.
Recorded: 130 km/h
